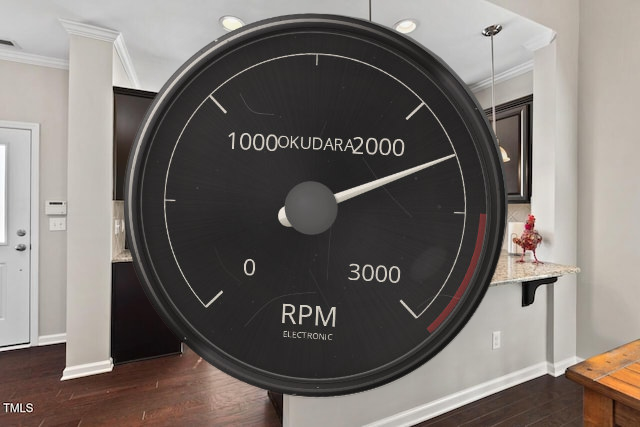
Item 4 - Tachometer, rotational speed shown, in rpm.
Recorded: 2250 rpm
